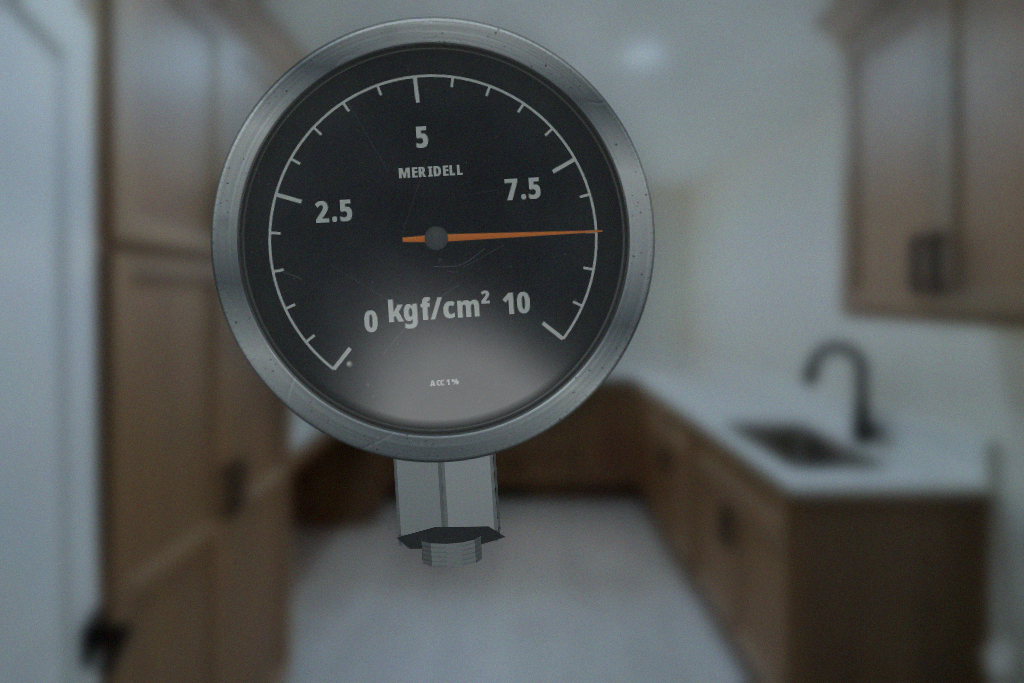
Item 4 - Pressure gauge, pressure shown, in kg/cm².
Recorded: 8.5 kg/cm²
